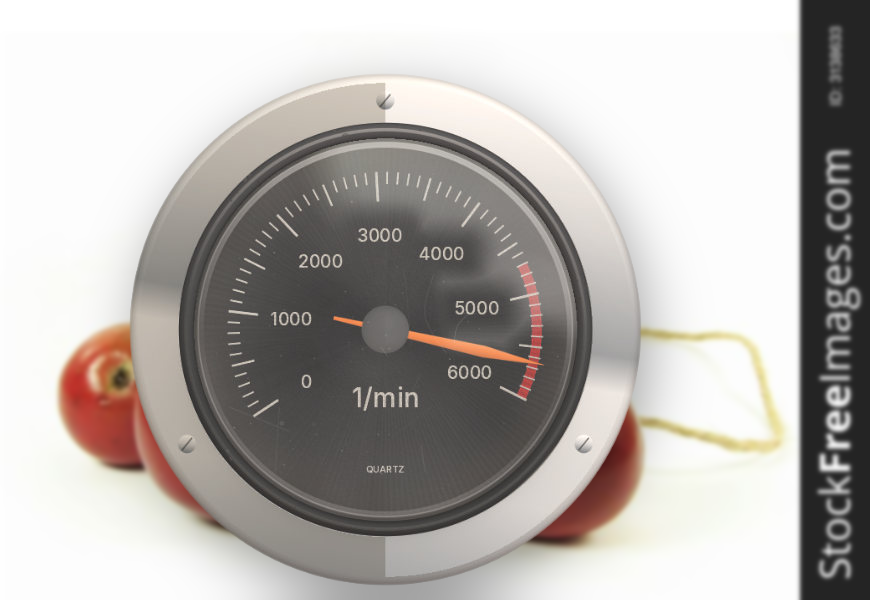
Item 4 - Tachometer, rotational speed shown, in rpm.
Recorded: 5650 rpm
